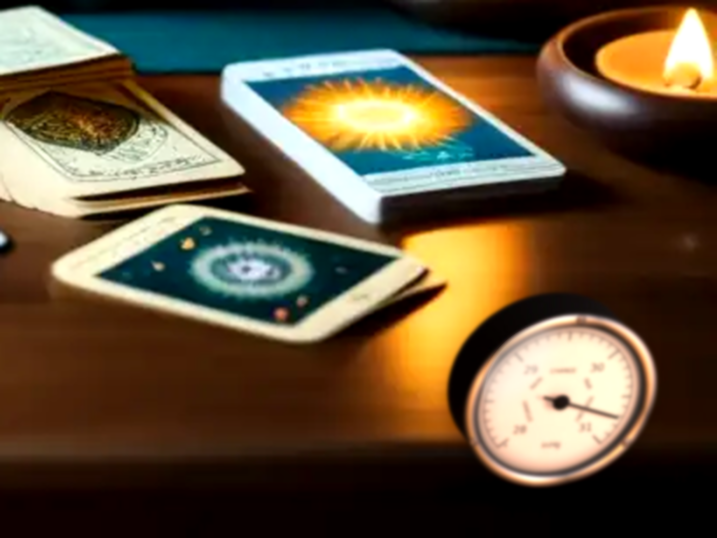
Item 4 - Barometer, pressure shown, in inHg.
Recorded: 30.7 inHg
